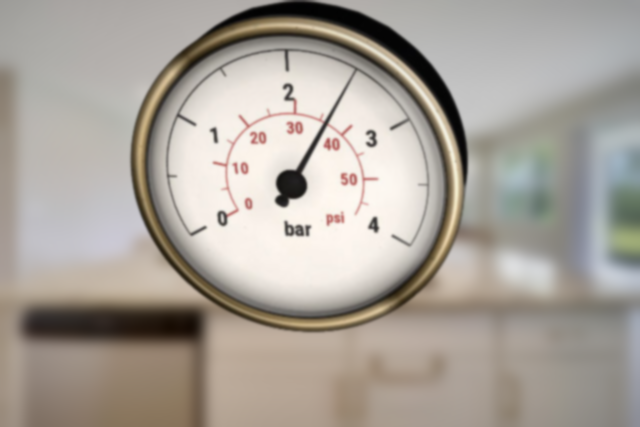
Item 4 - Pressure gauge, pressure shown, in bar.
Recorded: 2.5 bar
